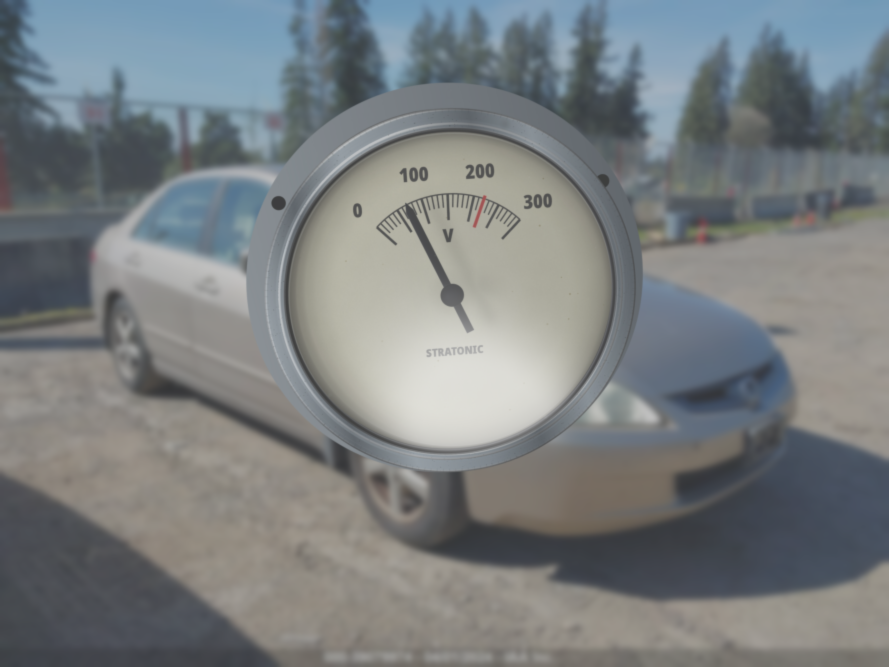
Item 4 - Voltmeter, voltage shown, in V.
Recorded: 70 V
